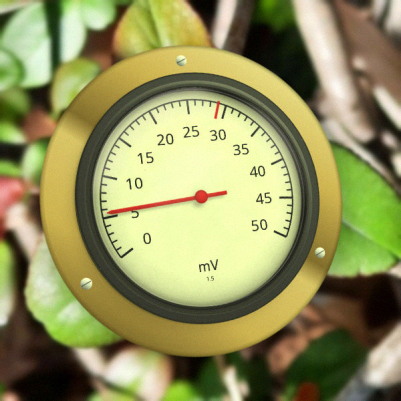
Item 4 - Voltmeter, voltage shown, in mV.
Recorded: 5.5 mV
